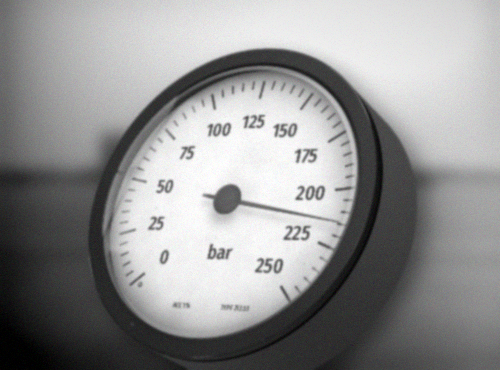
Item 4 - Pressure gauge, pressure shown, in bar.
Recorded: 215 bar
